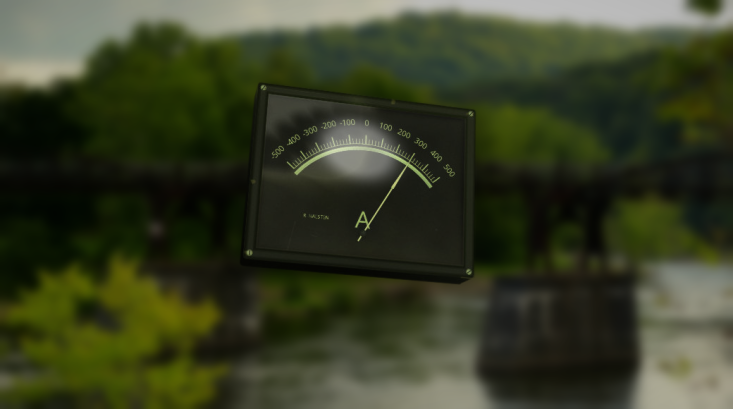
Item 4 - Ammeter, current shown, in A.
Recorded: 300 A
